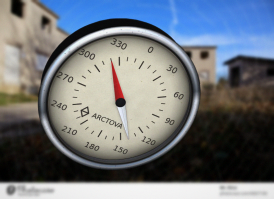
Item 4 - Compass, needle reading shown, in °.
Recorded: 320 °
